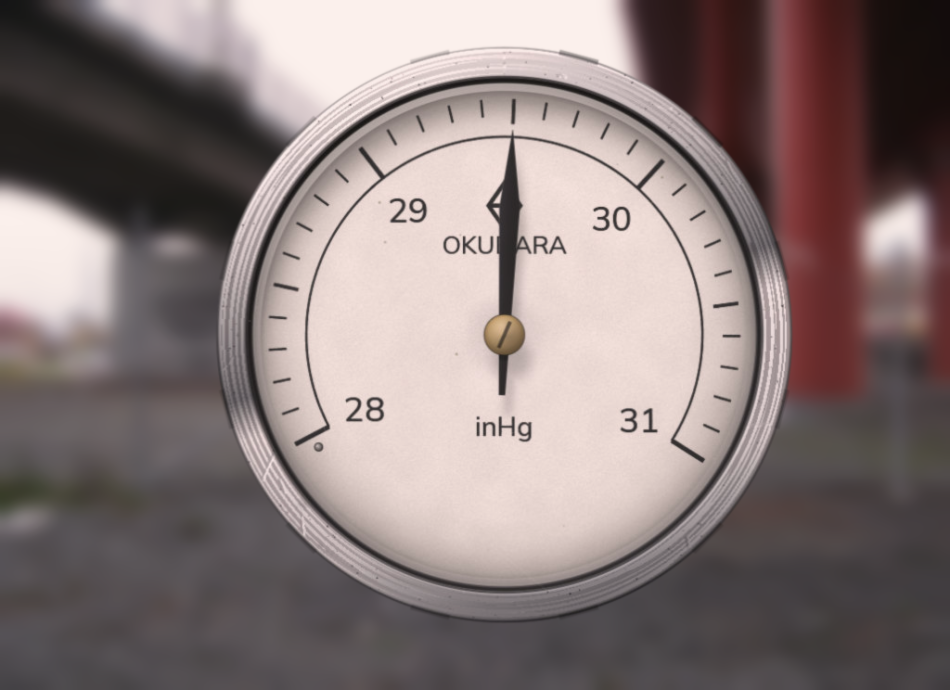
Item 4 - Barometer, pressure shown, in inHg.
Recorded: 29.5 inHg
